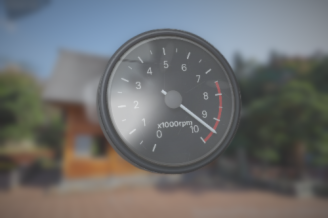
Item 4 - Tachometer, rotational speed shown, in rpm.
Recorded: 9500 rpm
